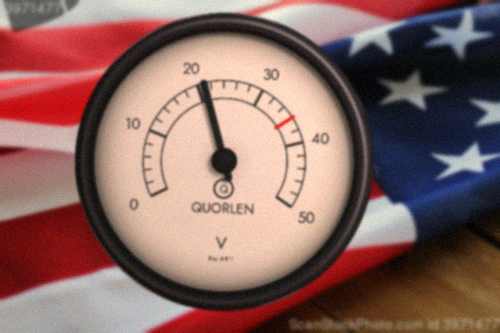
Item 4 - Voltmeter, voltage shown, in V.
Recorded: 21 V
